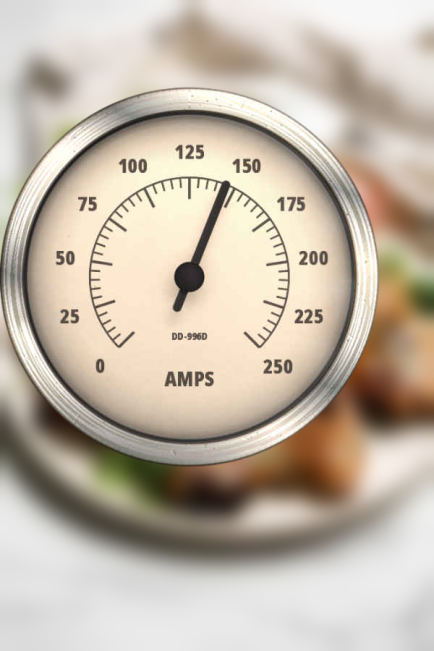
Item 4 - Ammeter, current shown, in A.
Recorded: 145 A
